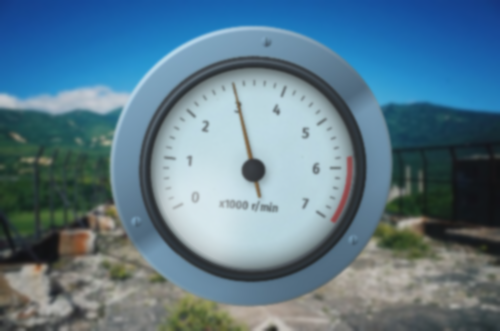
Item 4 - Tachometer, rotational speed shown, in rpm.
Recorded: 3000 rpm
